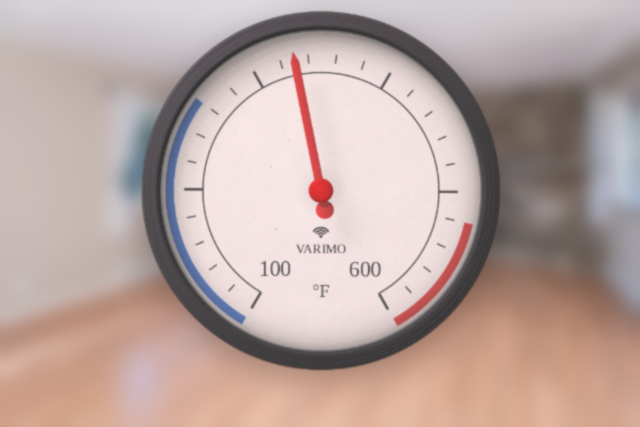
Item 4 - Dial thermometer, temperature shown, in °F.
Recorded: 330 °F
